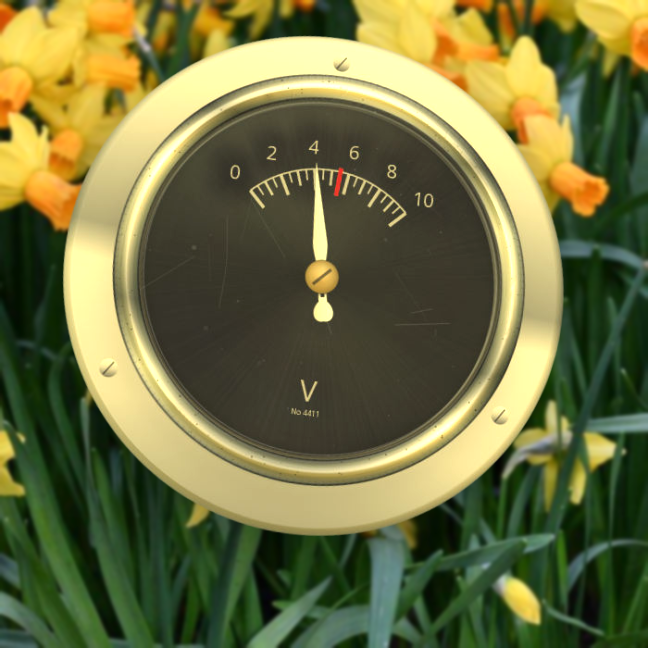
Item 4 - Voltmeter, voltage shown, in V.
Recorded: 4 V
